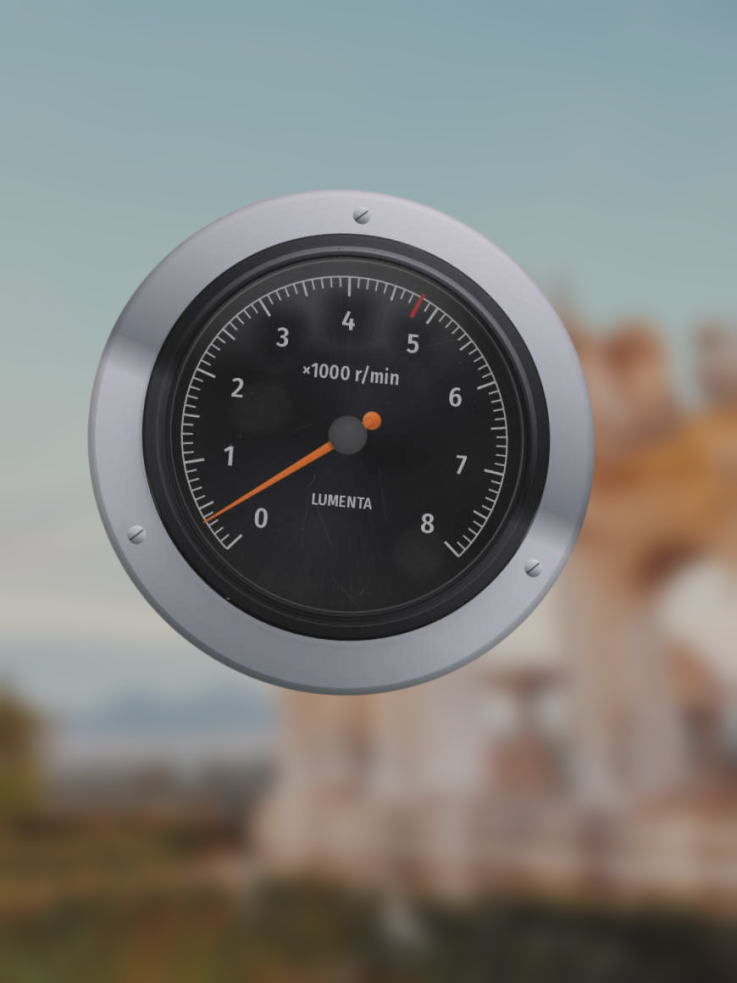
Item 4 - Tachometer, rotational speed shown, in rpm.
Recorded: 350 rpm
